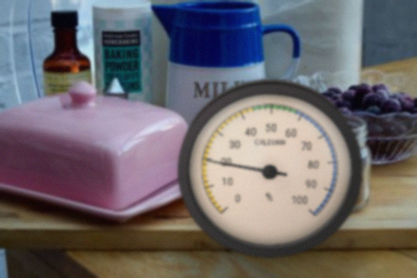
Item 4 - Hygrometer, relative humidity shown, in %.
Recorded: 20 %
